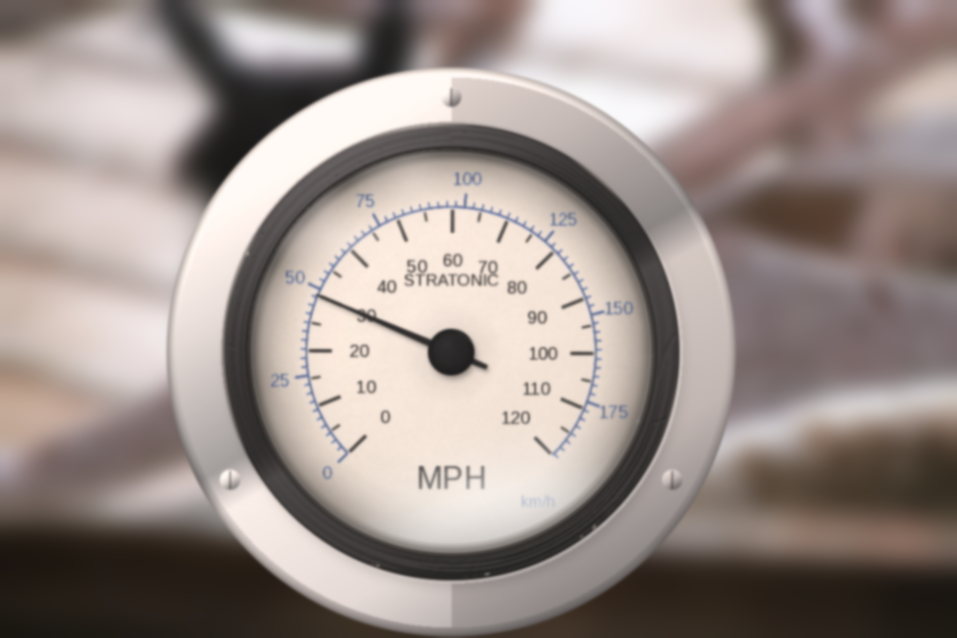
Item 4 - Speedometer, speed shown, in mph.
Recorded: 30 mph
